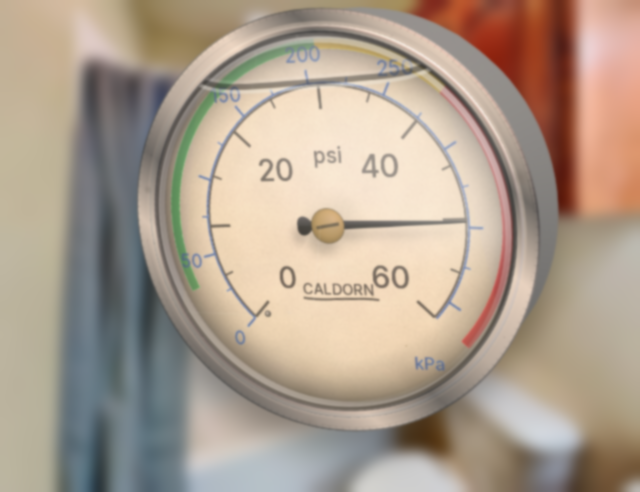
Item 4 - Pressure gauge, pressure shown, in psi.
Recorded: 50 psi
